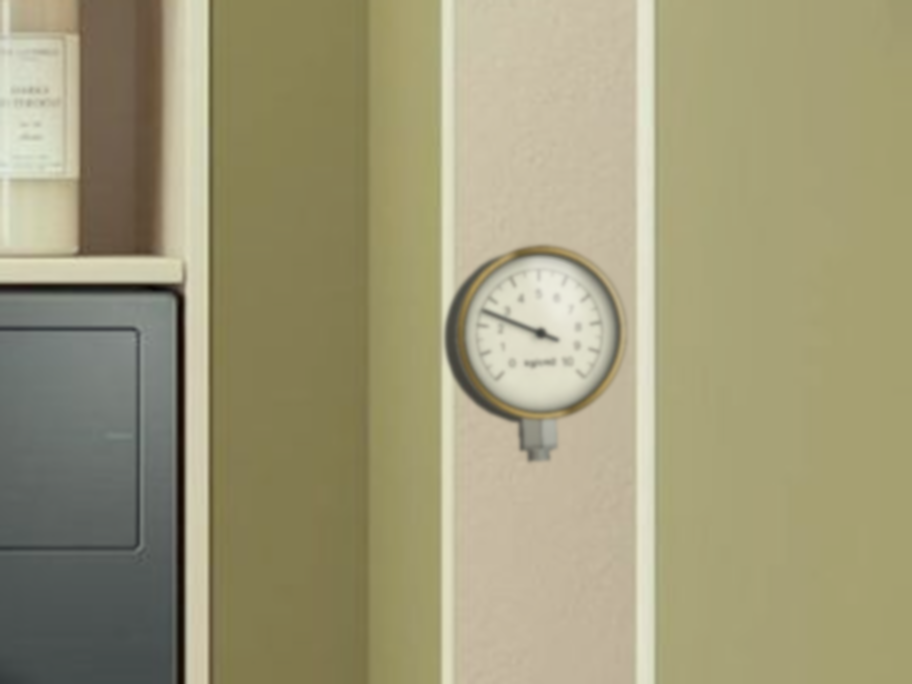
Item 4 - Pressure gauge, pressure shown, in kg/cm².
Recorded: 2.5 kg/cm²
